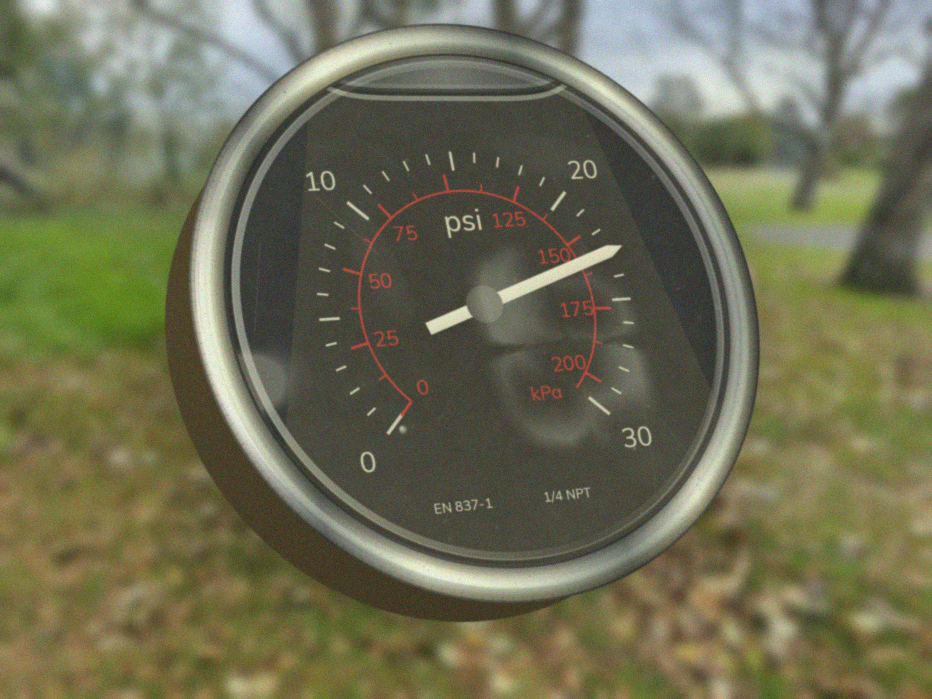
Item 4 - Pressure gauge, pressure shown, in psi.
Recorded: 23 psi
